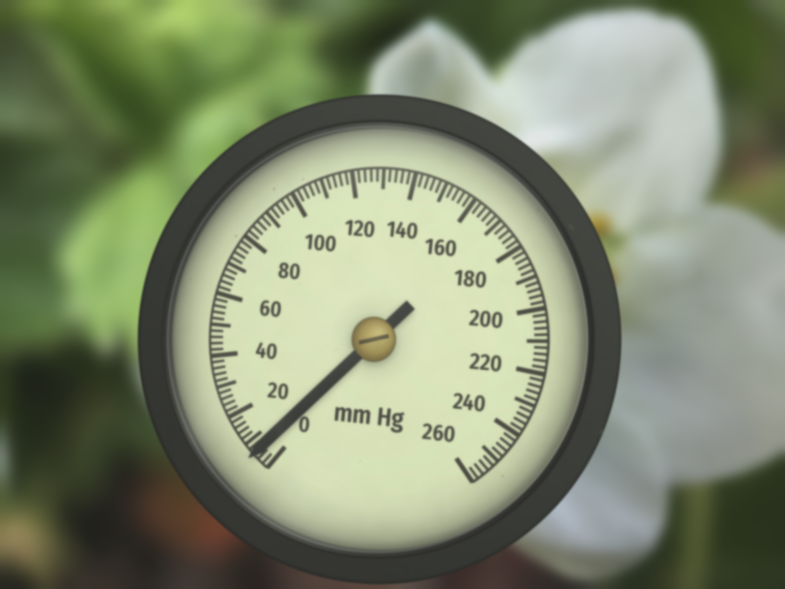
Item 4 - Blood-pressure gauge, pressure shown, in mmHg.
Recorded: 6 mmHg
